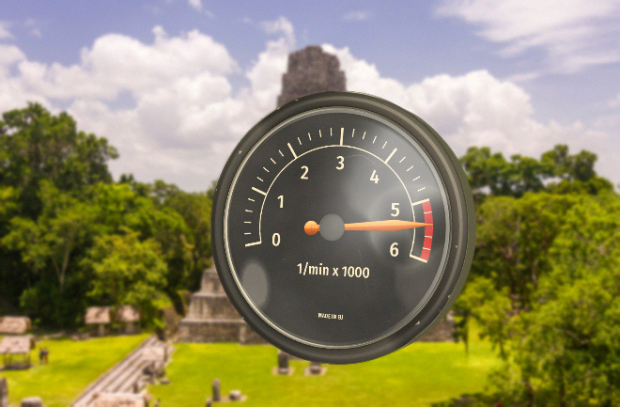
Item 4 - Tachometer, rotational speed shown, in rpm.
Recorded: 5400 rpm
